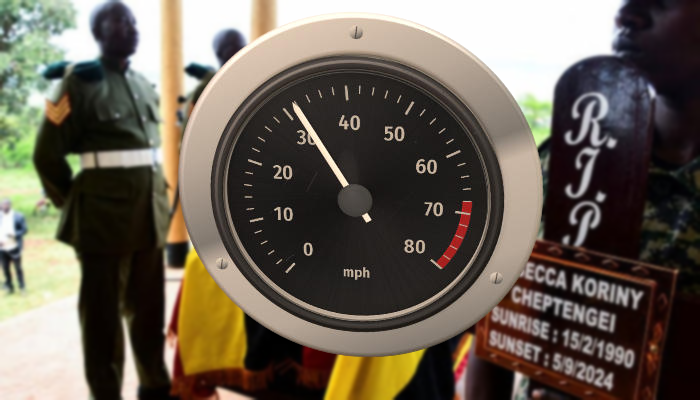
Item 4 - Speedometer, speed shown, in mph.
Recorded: 32 mph
